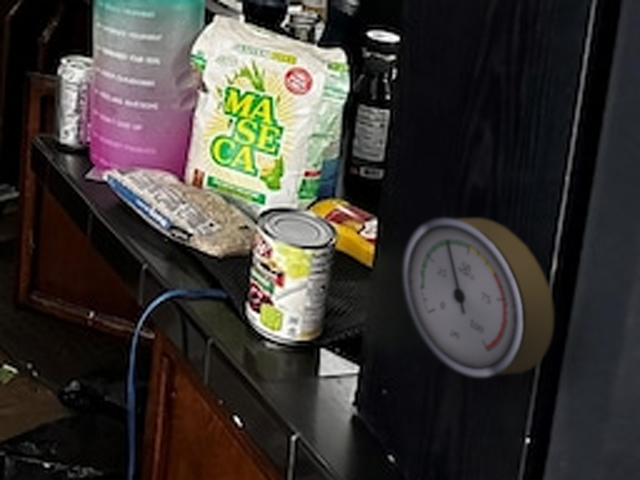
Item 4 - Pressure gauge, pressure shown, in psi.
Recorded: 40 psi
